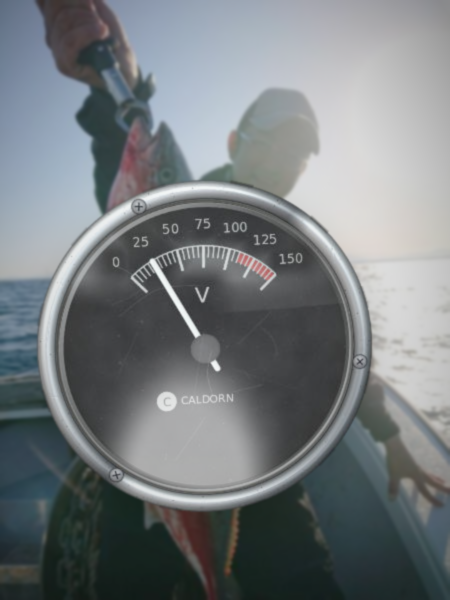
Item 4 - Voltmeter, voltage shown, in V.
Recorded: 25 V
